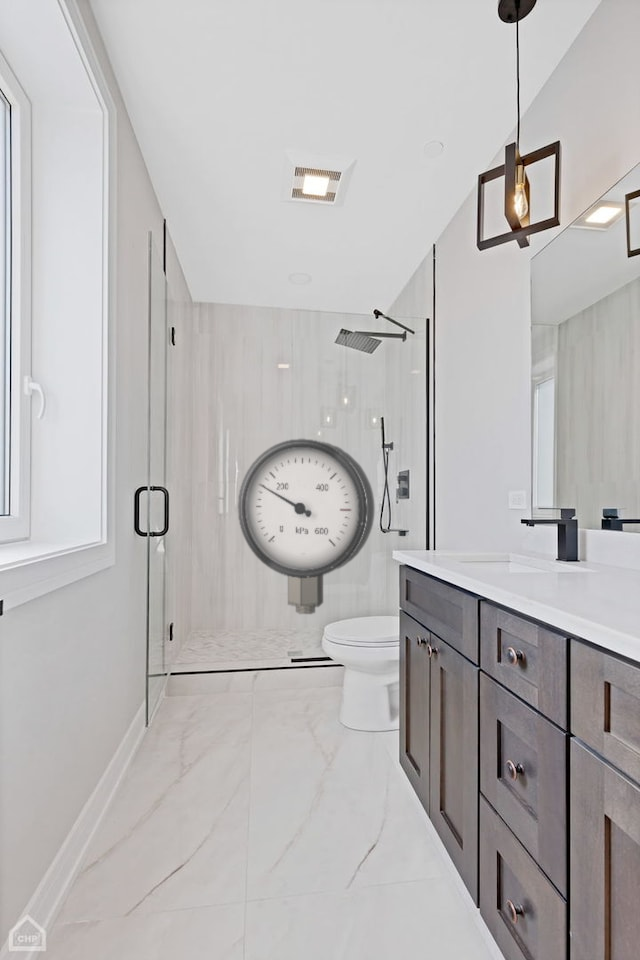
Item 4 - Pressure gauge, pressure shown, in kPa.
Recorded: 160 kPa
